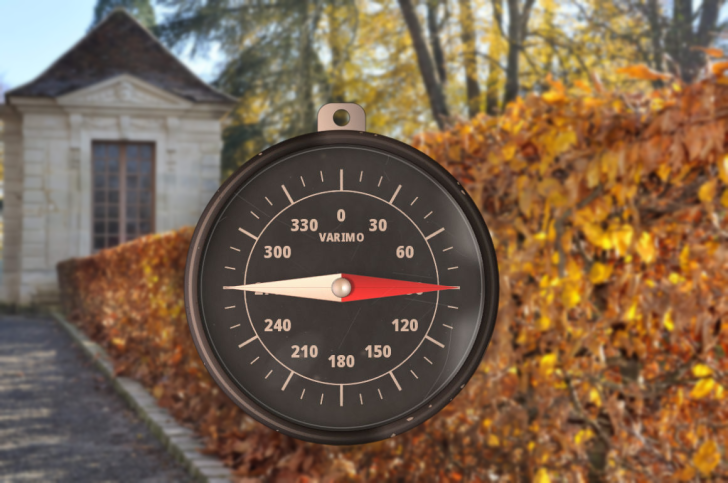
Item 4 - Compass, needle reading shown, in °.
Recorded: 90 °
